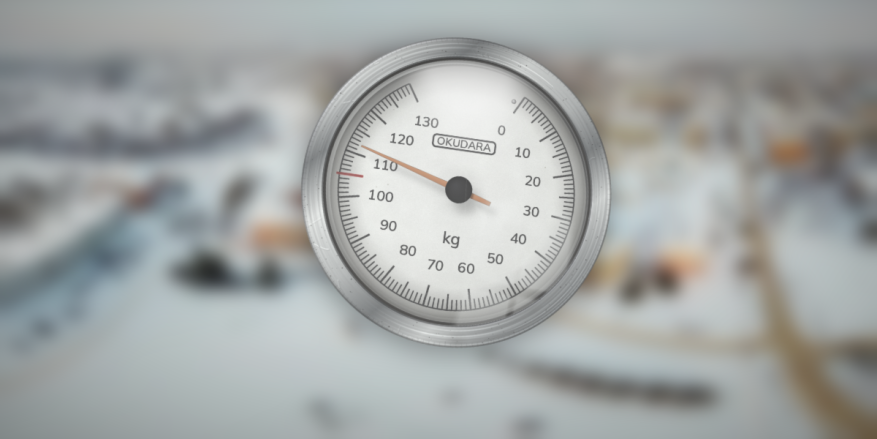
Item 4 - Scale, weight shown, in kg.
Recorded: 112 kg
